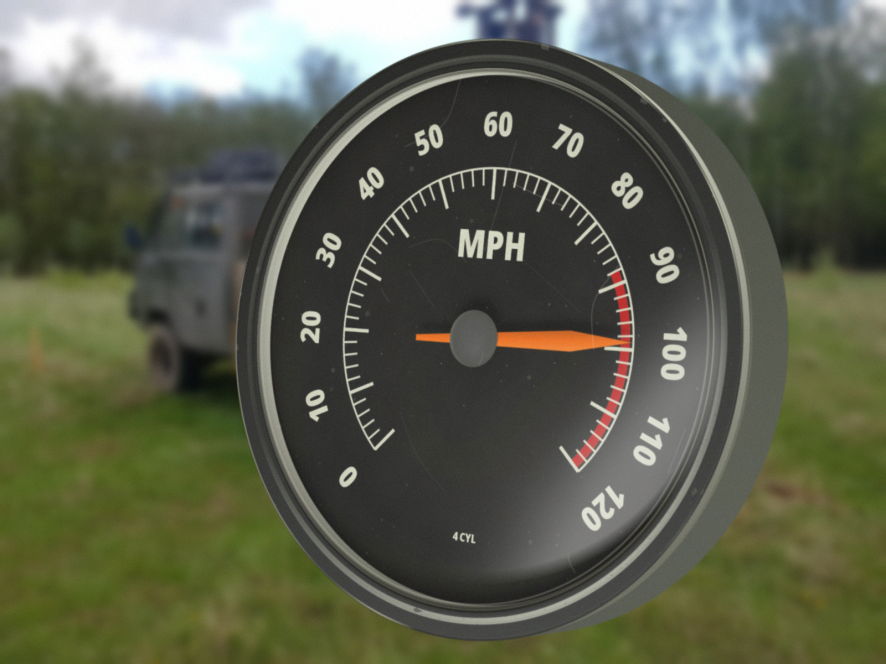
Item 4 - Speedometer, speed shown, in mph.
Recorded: 99 mph
